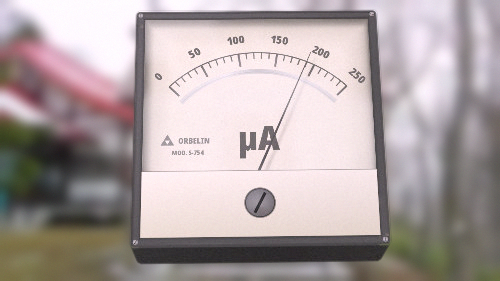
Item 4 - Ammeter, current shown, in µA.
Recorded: 190 µA
